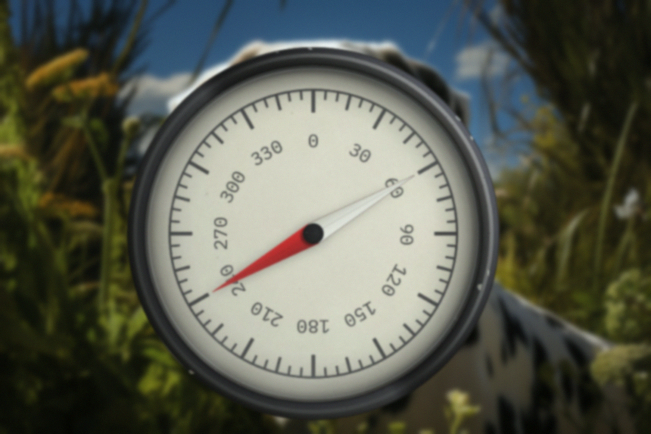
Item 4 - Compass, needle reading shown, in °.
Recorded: 240 °
